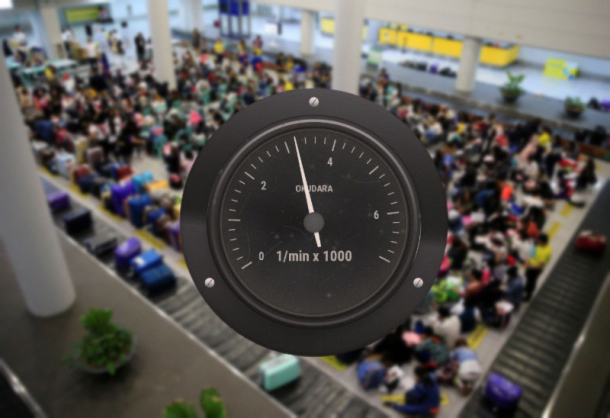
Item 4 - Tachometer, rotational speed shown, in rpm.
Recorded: 3200 rpm
